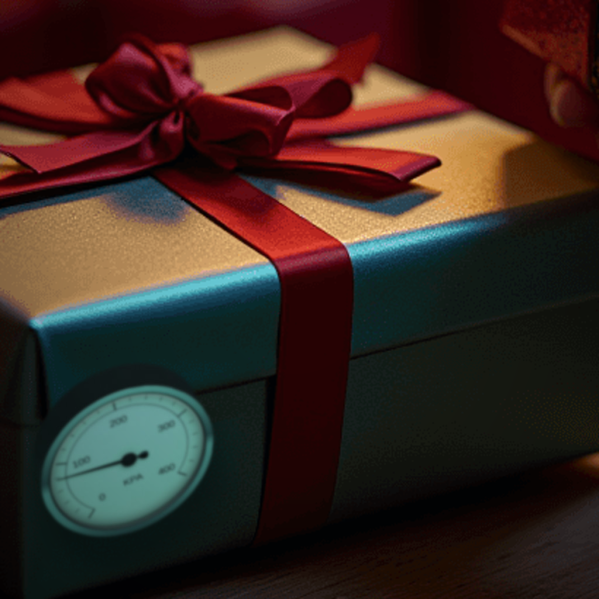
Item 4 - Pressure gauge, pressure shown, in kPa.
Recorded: 80 kPa
